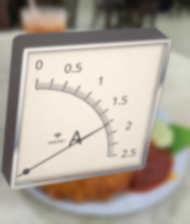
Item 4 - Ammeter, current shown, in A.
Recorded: 1.75 A
